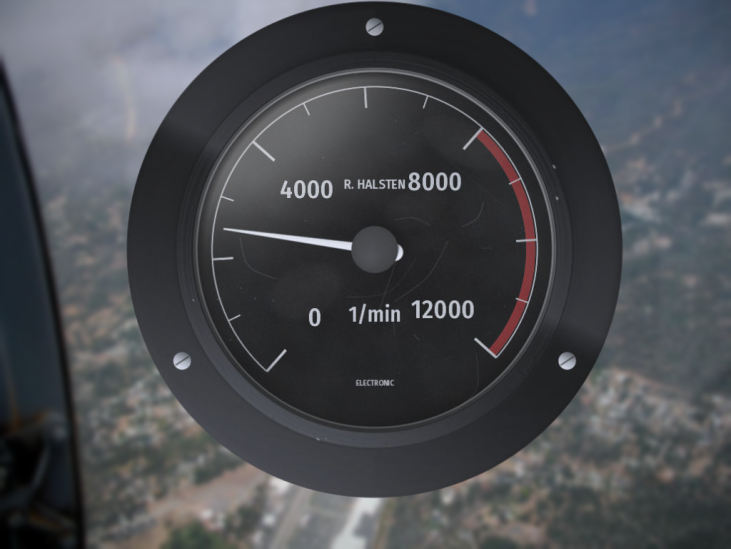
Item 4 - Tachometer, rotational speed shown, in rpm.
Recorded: 2500 rpm
